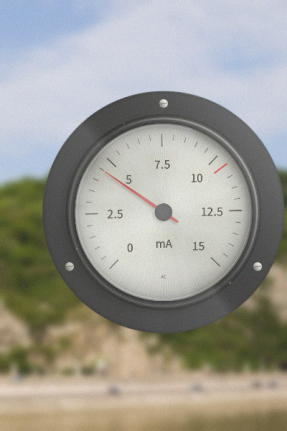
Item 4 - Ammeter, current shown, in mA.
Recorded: 4.5 mA
